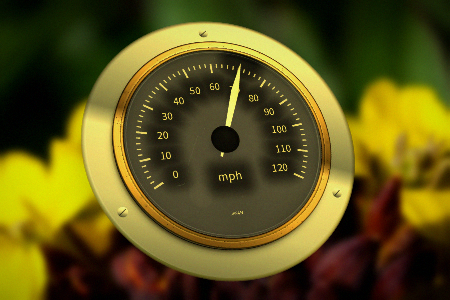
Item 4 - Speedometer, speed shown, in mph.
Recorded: 70 mph
